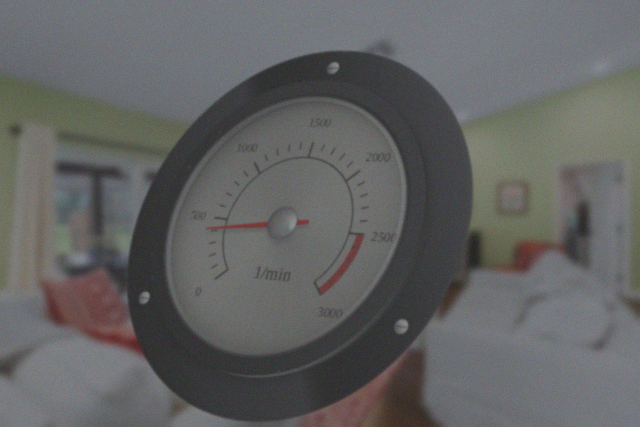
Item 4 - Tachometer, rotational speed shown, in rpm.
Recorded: 400 rpm
